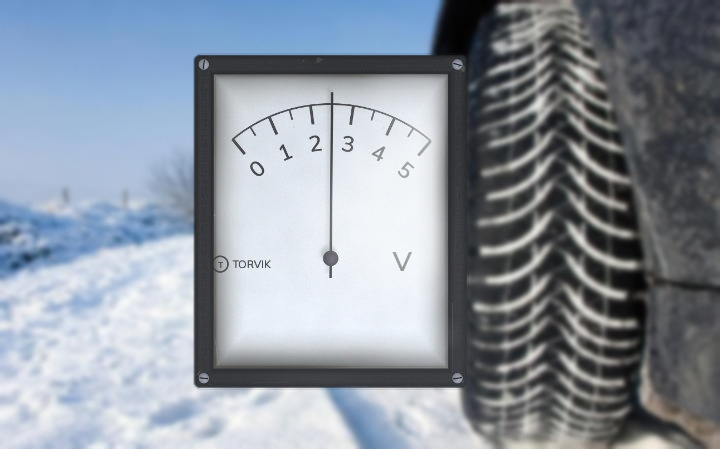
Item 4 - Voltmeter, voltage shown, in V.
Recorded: 2.5 V
